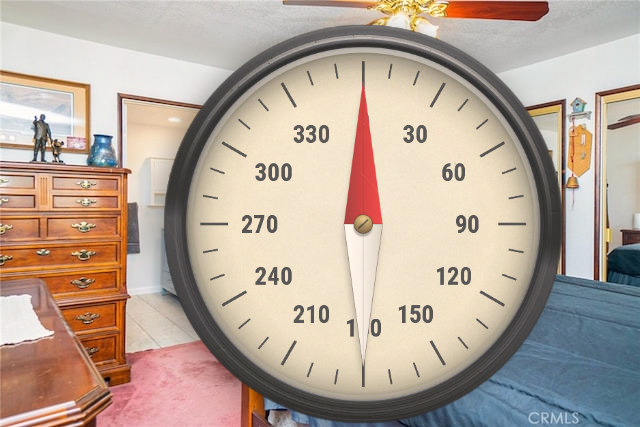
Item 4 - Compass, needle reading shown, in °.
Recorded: 0 °
